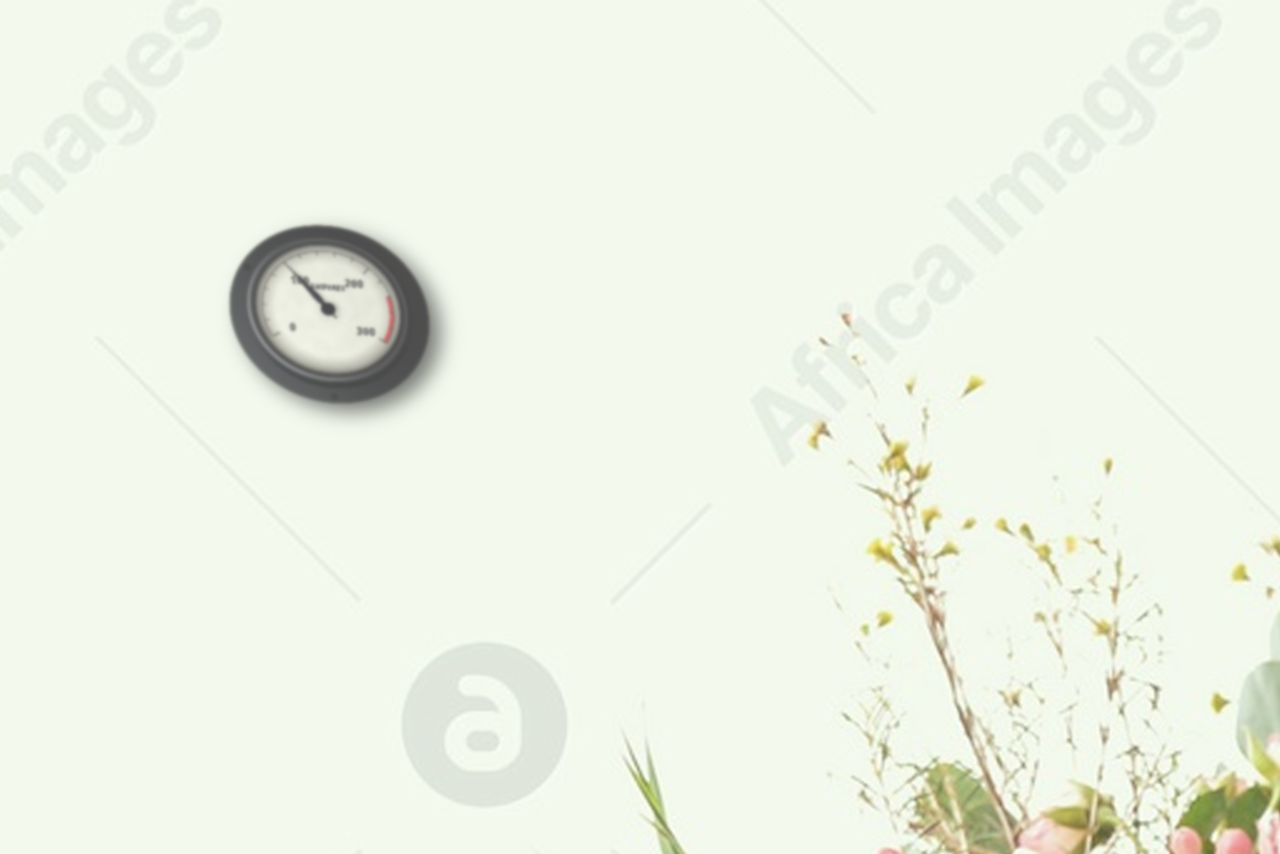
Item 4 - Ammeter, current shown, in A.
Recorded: 100 A
